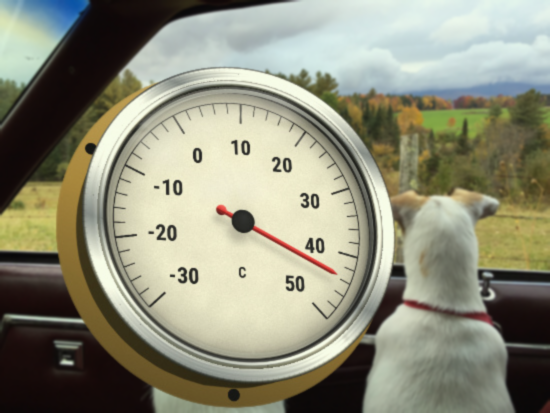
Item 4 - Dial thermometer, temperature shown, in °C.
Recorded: 44 °C
